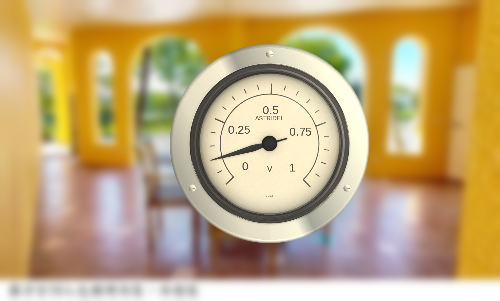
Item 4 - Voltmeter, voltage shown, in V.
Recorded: 0.1 V
